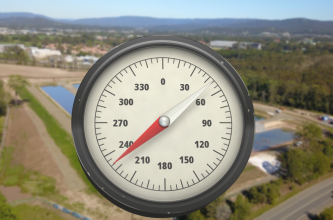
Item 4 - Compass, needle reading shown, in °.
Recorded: 230 °
